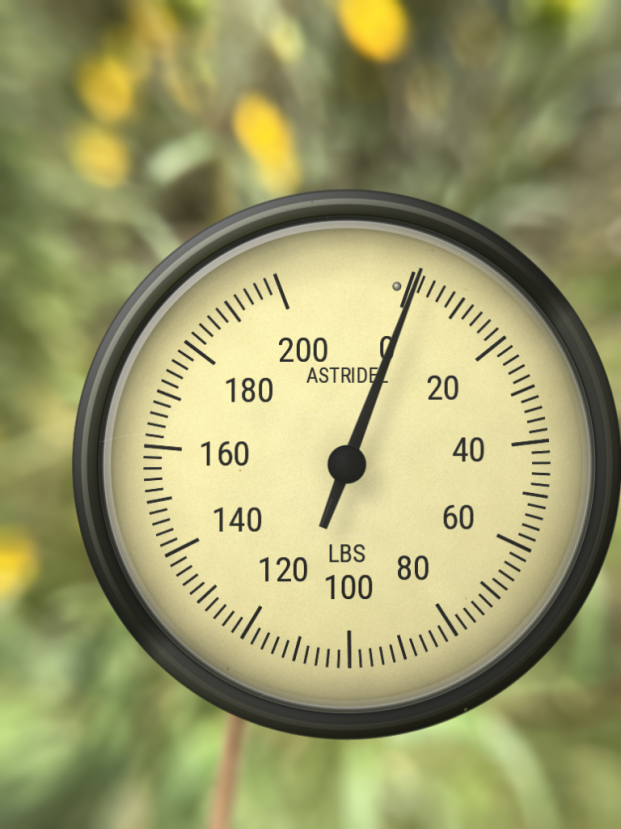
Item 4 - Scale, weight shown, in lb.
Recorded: 1 lb
